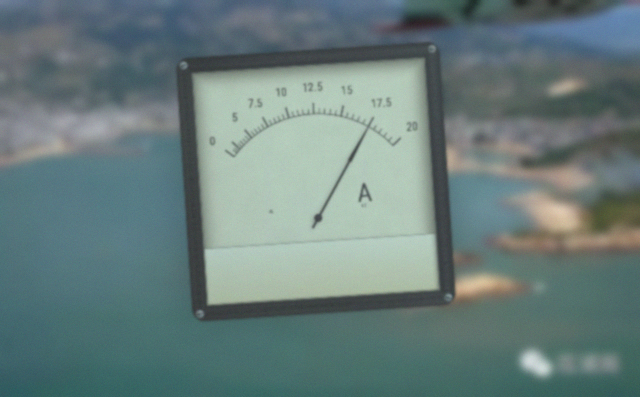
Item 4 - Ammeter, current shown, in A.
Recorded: 17.5 A
